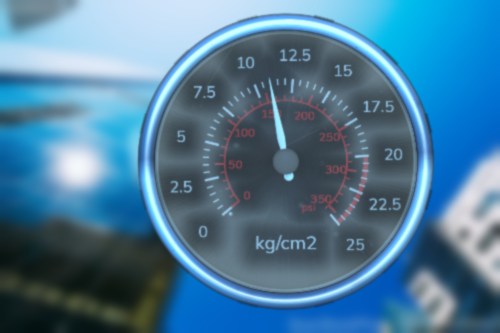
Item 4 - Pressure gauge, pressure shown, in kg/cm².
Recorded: 11 kg/cm²
